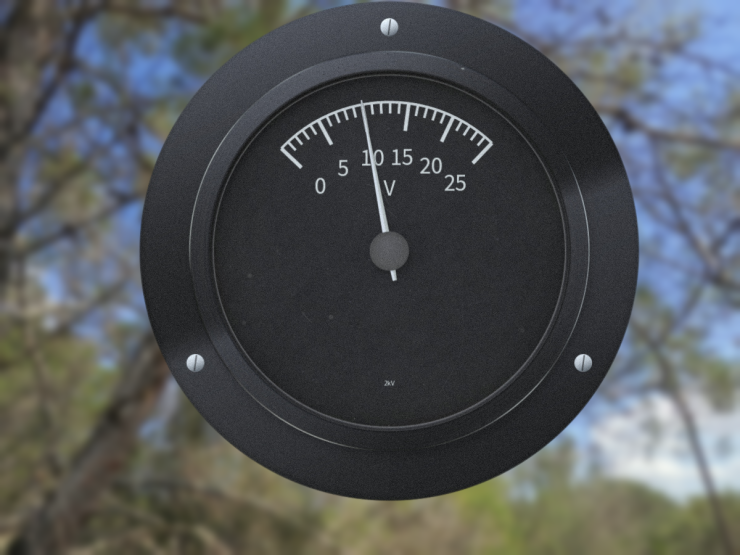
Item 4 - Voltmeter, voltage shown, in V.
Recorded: 10 V
